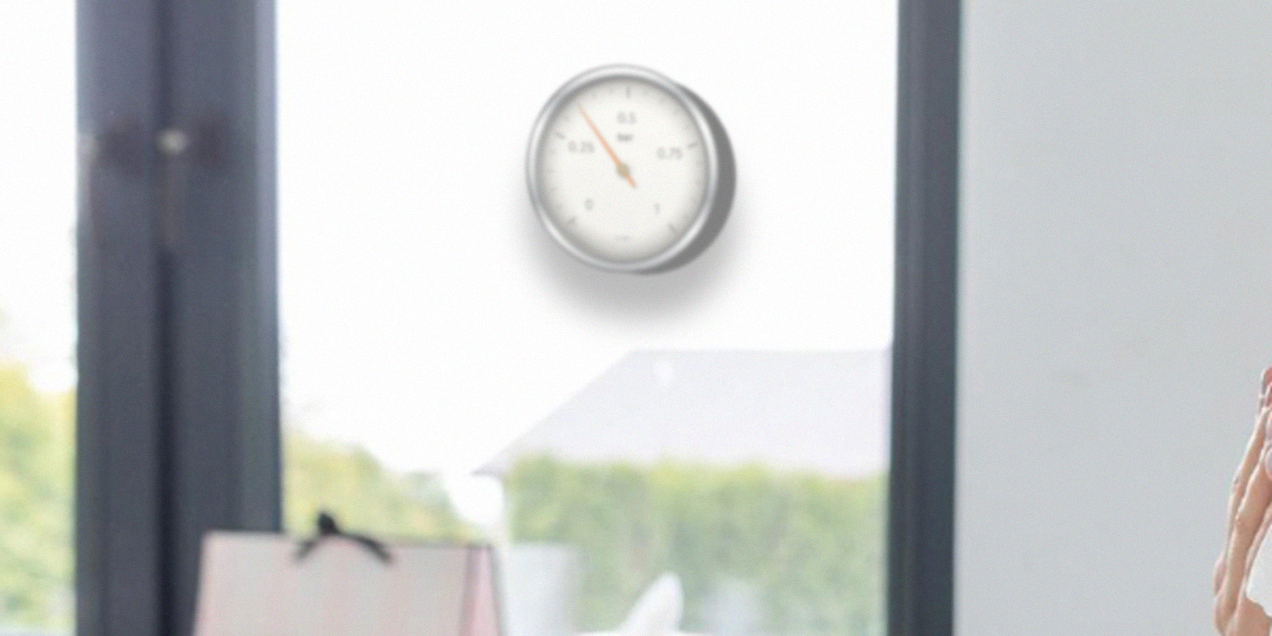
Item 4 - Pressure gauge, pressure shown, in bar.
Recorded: 0.35 bar
